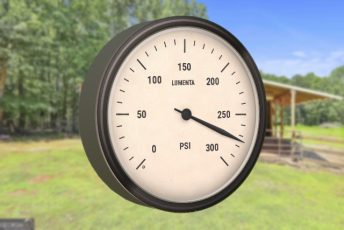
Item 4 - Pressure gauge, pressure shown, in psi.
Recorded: 275 psi
